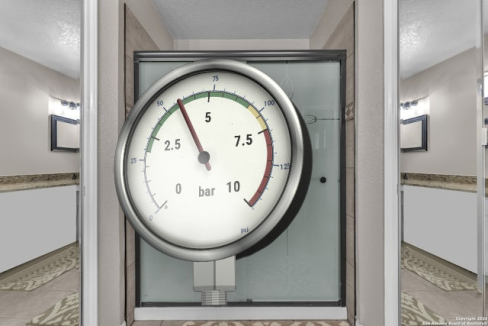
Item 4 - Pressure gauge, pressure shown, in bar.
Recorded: 4 bar
